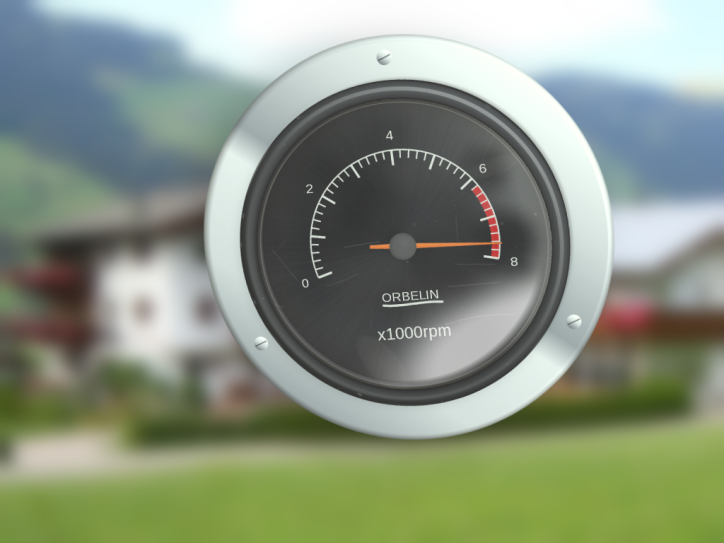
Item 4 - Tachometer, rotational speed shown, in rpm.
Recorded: 7600 rpm
